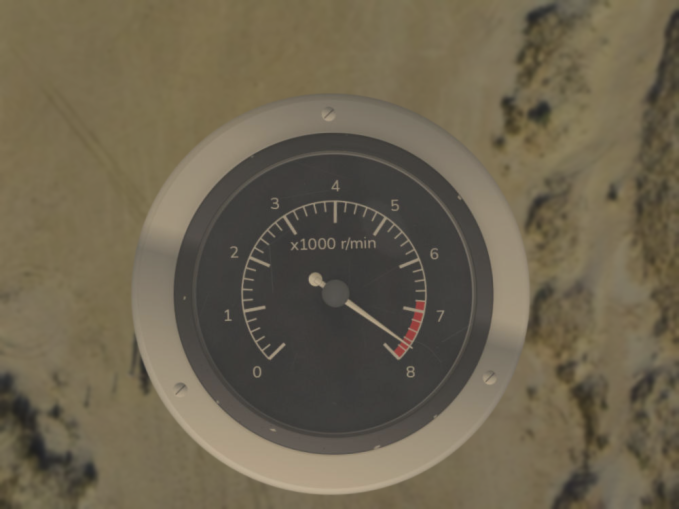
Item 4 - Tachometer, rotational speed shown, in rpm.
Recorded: 7700 rpm
